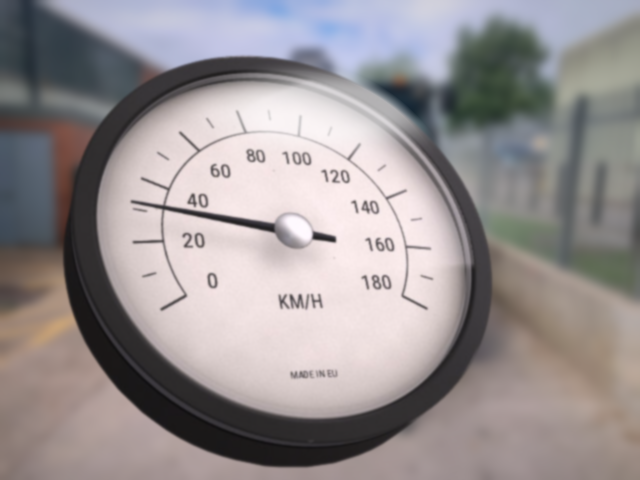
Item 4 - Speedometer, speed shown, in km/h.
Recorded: 30 km/h
